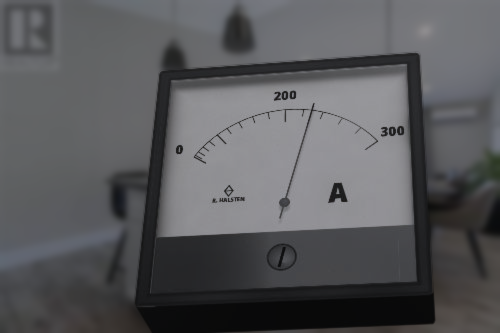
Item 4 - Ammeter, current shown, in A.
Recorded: 230 A
